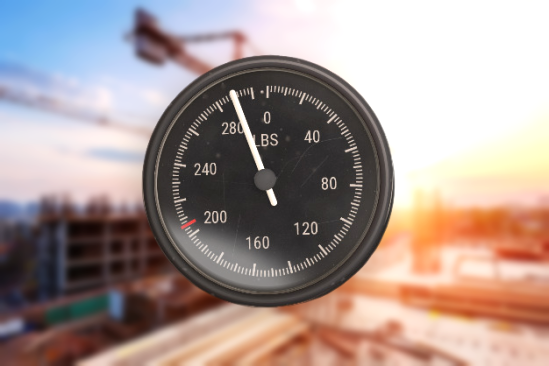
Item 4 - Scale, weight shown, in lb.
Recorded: 290 lb
